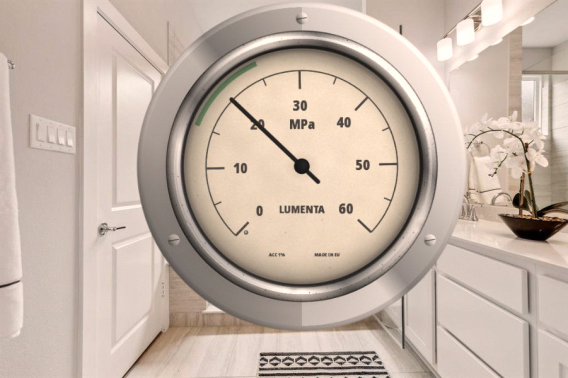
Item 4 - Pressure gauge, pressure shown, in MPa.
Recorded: 20 MPa
